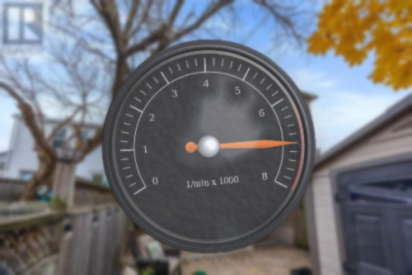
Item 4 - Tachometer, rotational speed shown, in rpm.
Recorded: 7000 rpm
